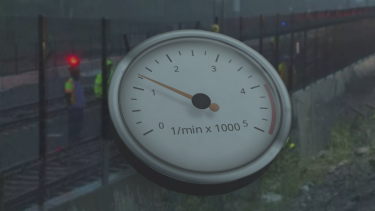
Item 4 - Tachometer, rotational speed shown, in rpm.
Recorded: 1250 rpm
